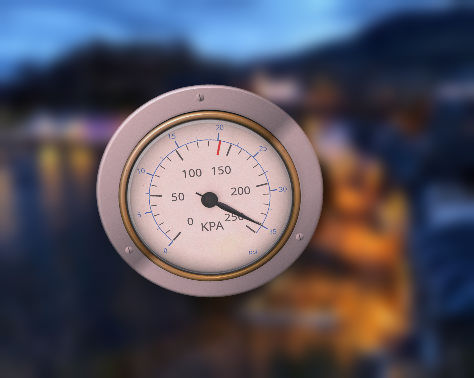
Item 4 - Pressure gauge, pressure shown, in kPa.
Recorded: 240 kPa
